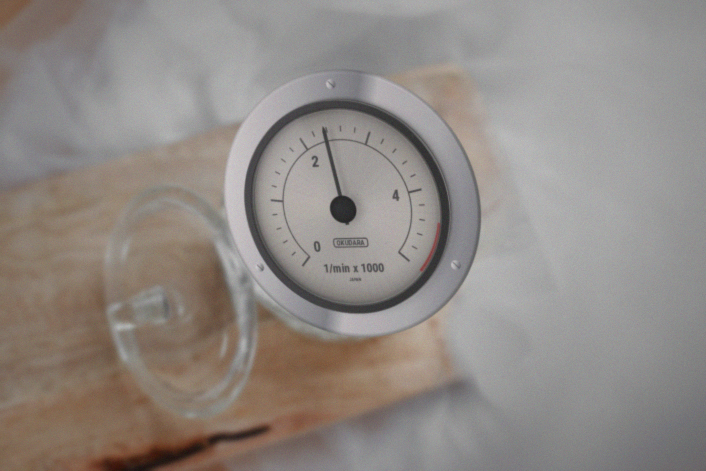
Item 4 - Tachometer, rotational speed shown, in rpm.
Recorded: 2400 rpm
